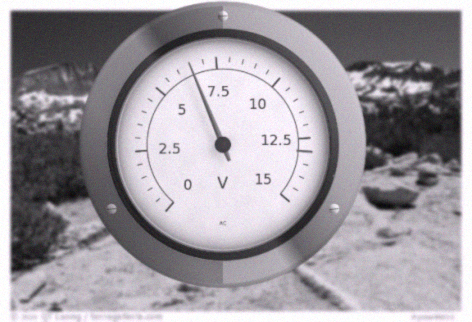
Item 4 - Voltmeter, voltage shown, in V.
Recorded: 6.5 V
